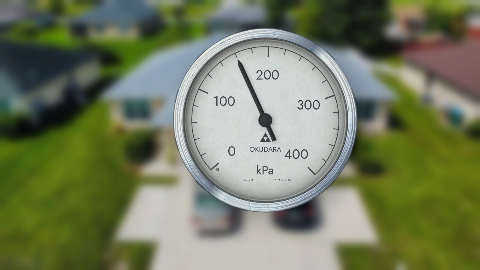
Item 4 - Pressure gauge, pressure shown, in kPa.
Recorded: 160 kPa
